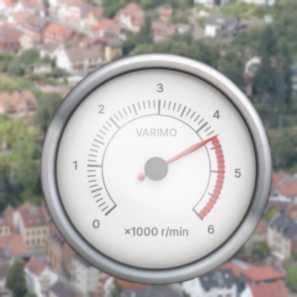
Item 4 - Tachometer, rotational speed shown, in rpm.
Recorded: 4300 rpm
